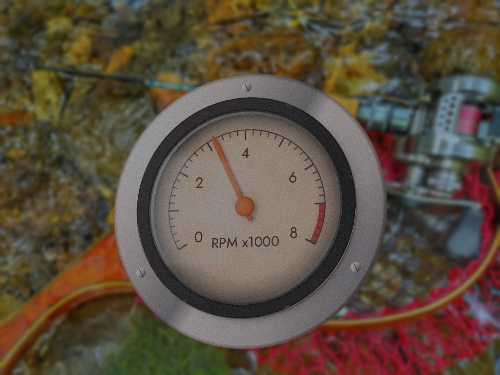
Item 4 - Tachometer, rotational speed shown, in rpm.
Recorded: 3200 rpm
